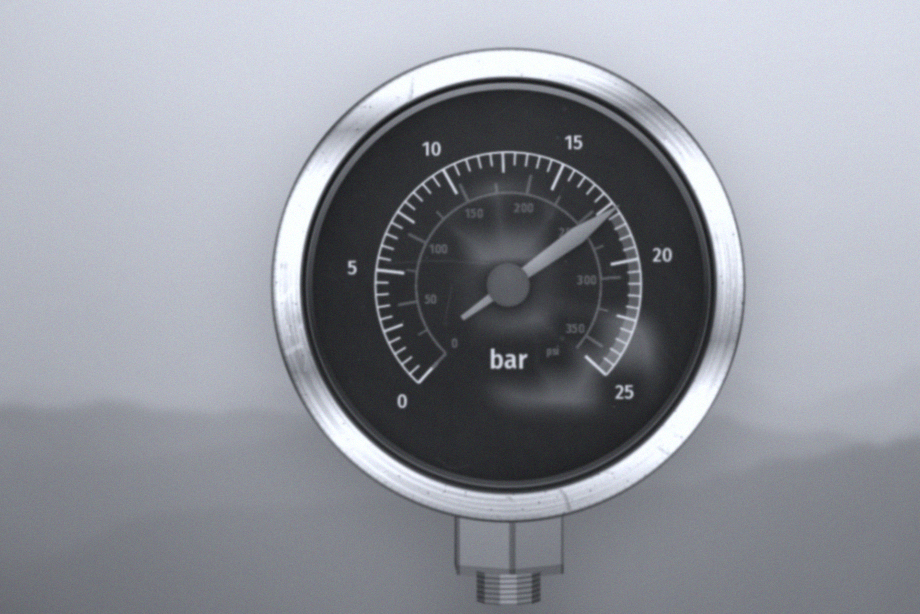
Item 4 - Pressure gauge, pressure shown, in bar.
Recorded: 17.75 bar
